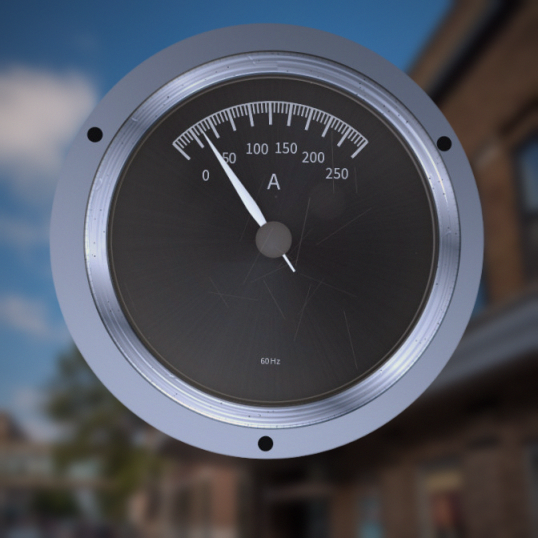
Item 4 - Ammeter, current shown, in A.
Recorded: 35 A
